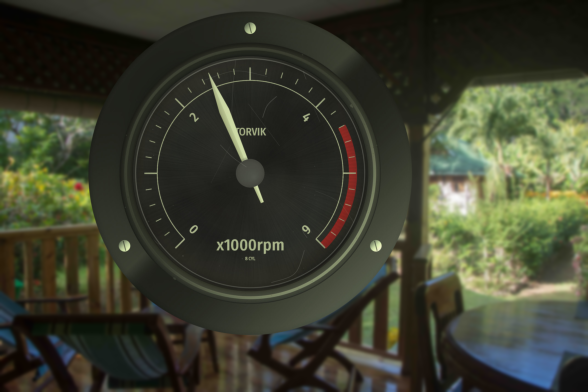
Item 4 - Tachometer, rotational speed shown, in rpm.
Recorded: 2500 rpm
